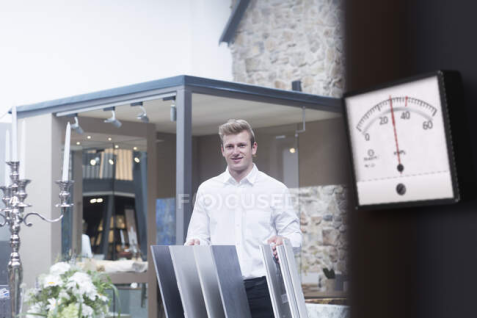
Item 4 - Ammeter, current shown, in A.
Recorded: 30 A
